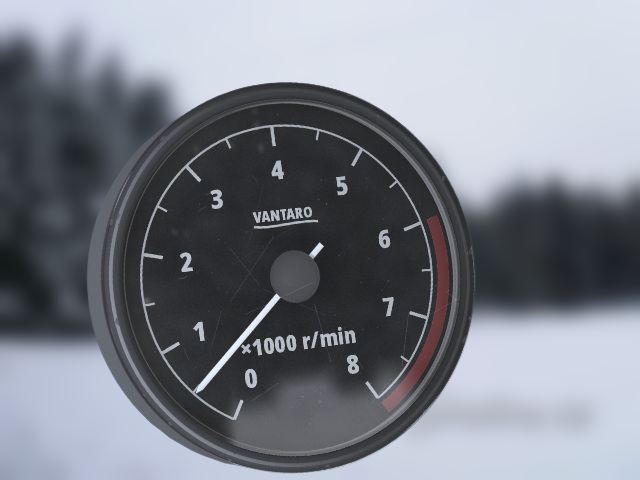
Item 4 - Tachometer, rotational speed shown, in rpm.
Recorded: 500 rpm
